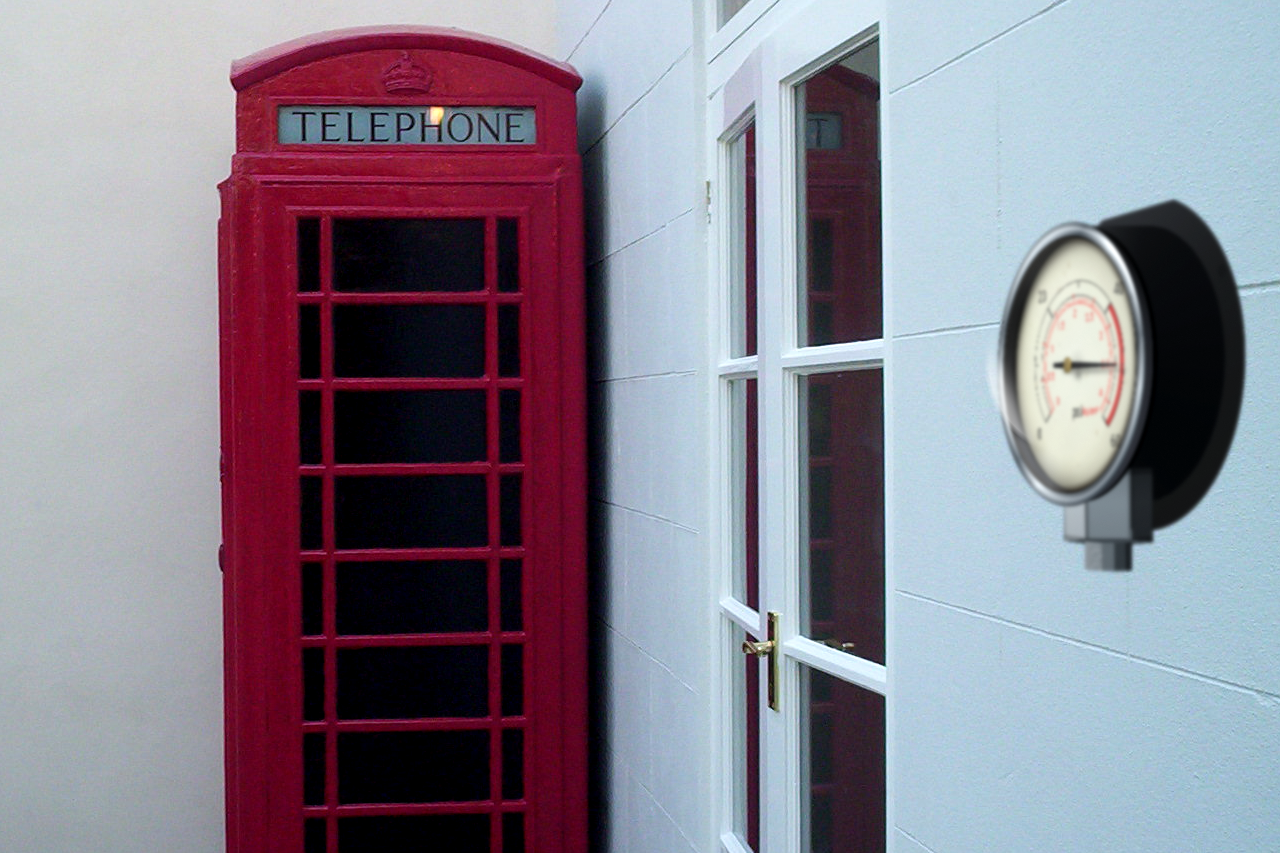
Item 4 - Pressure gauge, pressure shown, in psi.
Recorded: 50 psi
